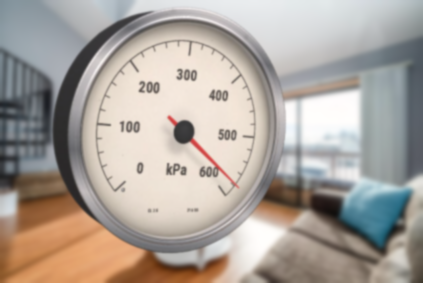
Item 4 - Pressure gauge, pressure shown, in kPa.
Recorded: 580 kPa
